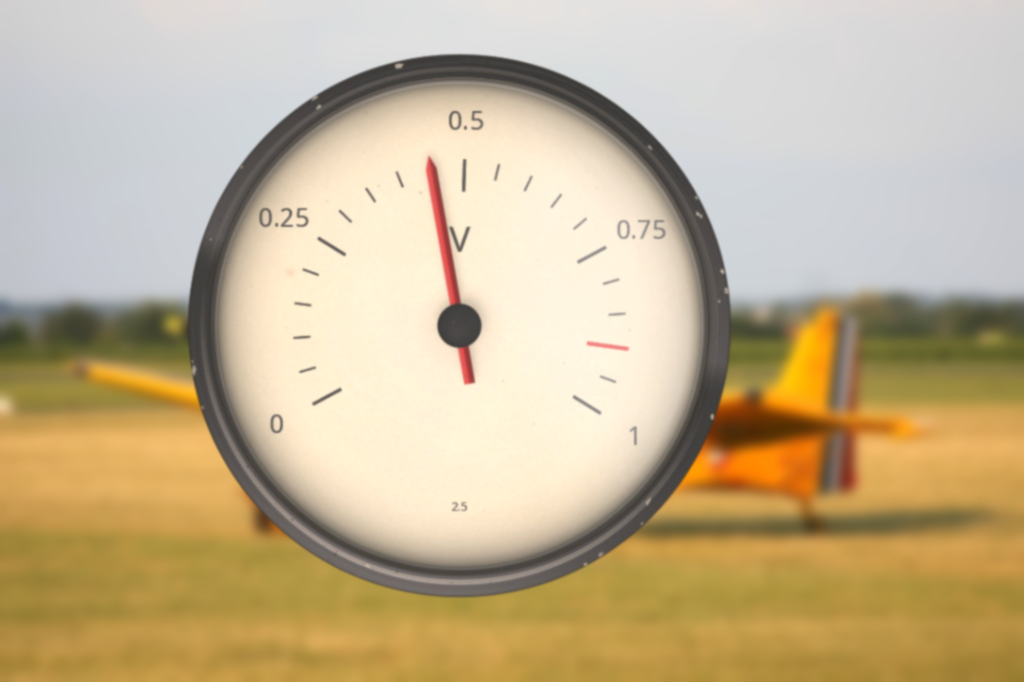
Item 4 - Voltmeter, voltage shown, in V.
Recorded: 0.45 V
